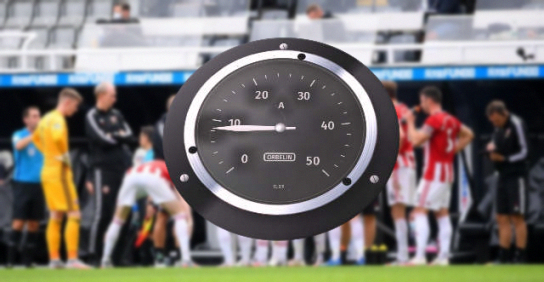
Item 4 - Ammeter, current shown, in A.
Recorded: 8 A
